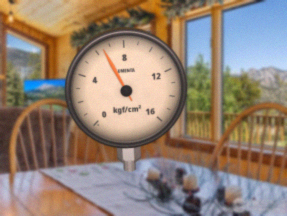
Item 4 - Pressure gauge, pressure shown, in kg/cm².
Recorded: 6.5 kg/cm²
